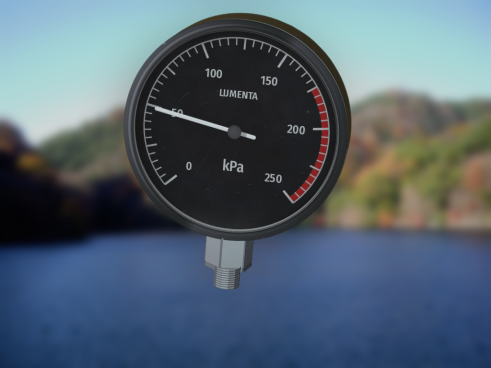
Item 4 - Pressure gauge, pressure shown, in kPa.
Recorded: 50 kPa
